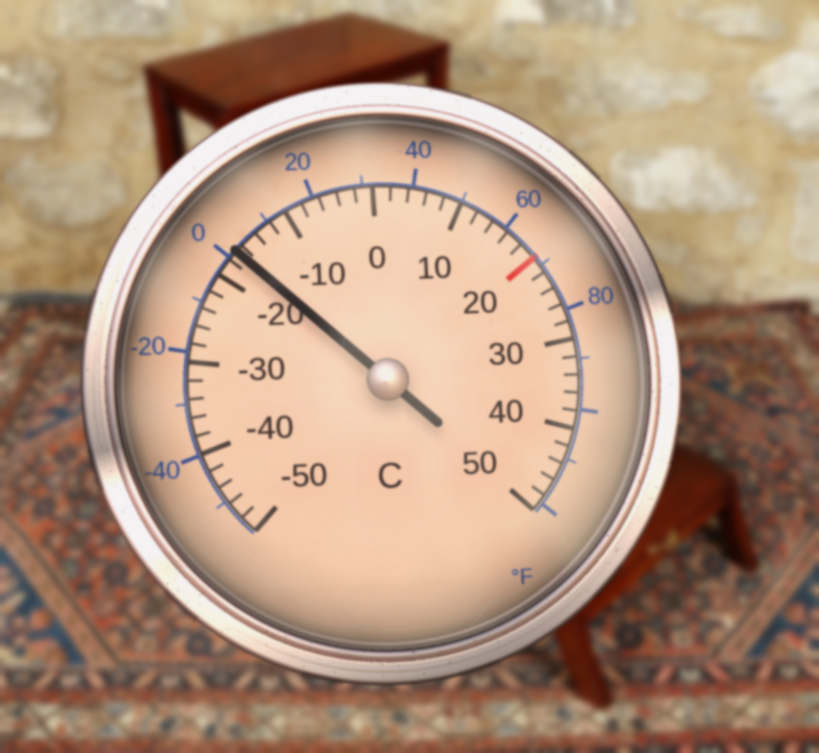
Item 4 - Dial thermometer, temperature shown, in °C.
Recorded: -17 °C
